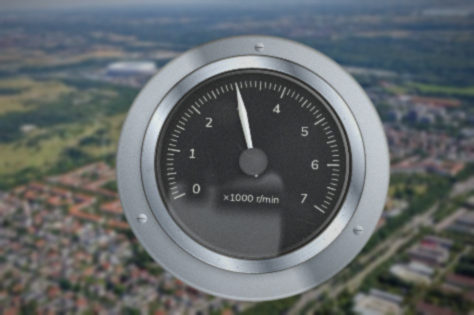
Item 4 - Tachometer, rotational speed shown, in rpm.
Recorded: 3000 rpm
